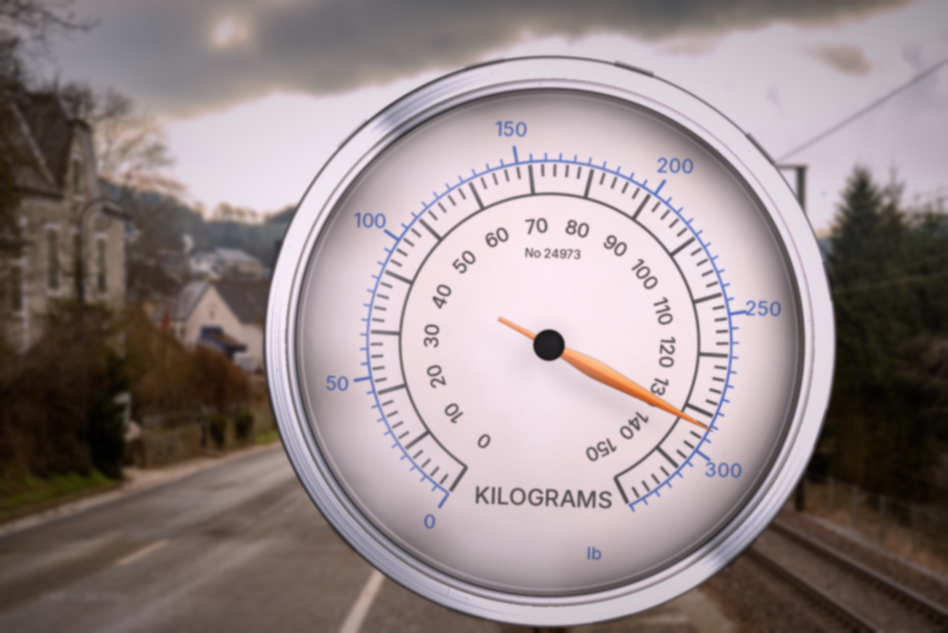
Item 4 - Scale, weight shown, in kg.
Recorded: 132 kg
